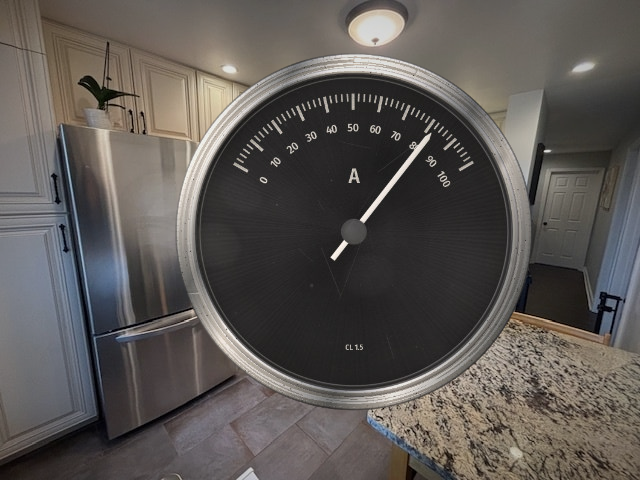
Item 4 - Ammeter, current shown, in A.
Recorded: 82 A
